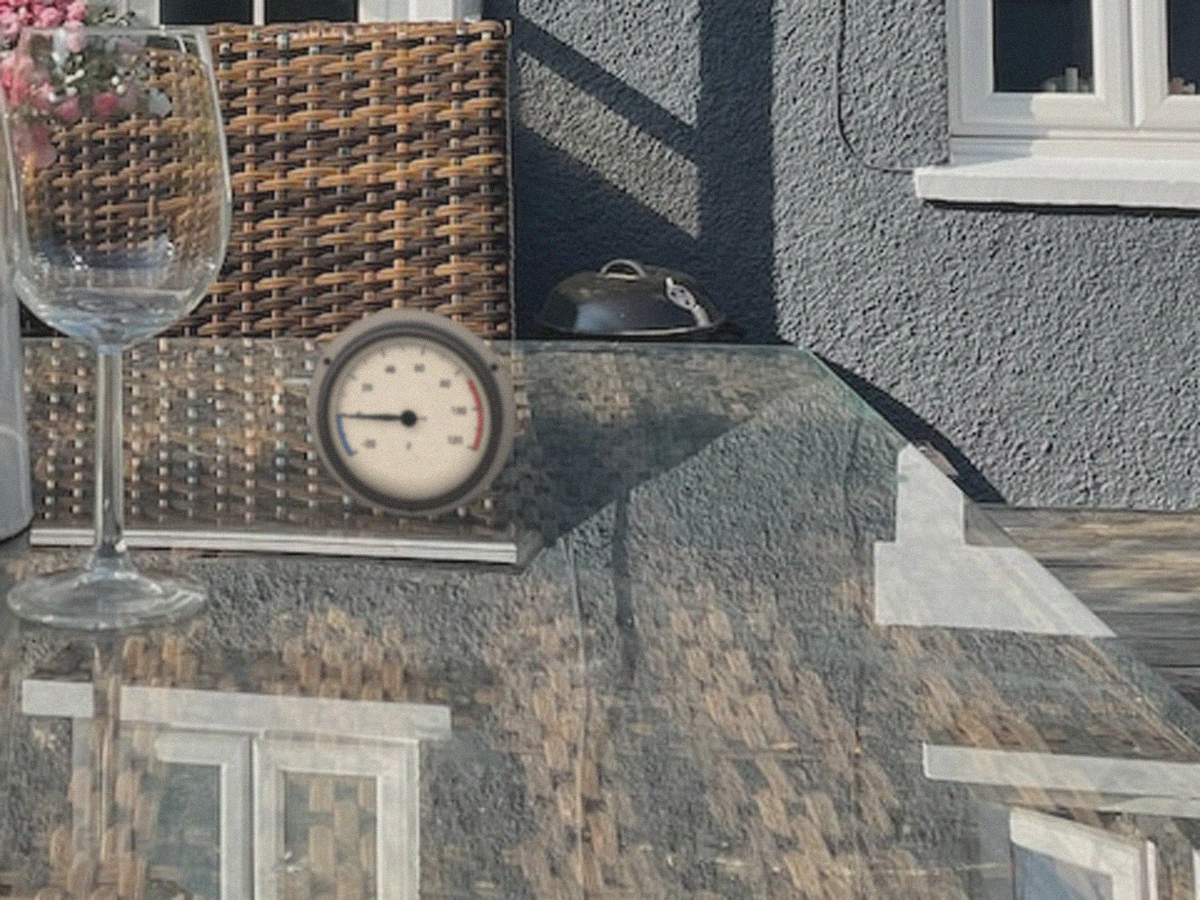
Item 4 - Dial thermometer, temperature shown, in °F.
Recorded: 0 °F
